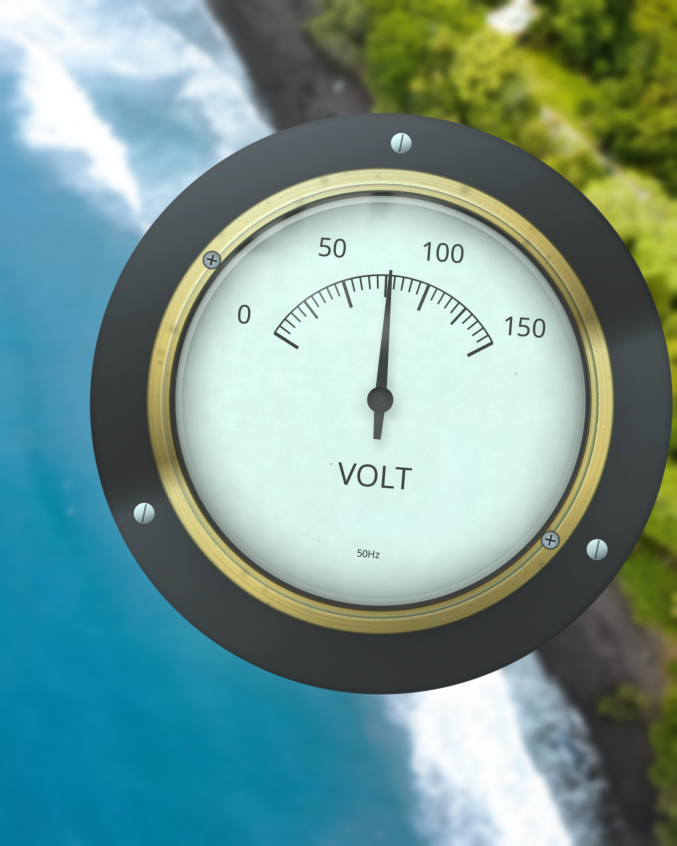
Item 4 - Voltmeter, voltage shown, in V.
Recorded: 77.5 V
